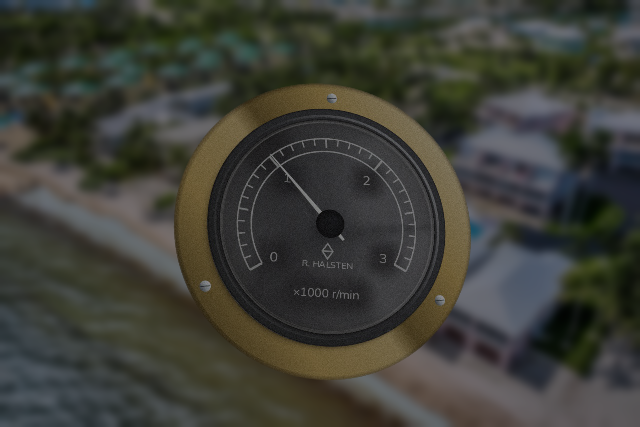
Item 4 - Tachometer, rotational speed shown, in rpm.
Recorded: 1000 rpm
